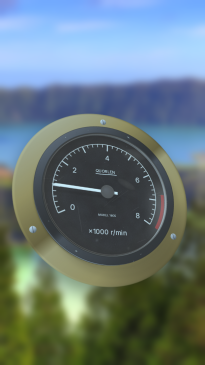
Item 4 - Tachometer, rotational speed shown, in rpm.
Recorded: 1000 rpm
